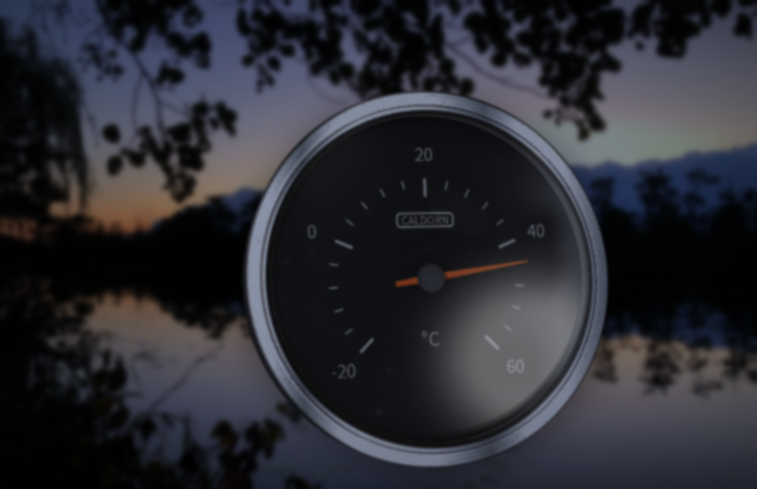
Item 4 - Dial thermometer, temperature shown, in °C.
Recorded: 44 °C
